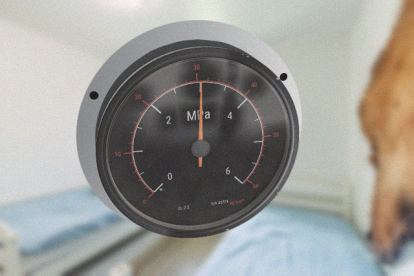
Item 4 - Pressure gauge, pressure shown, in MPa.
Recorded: 3 MPa
